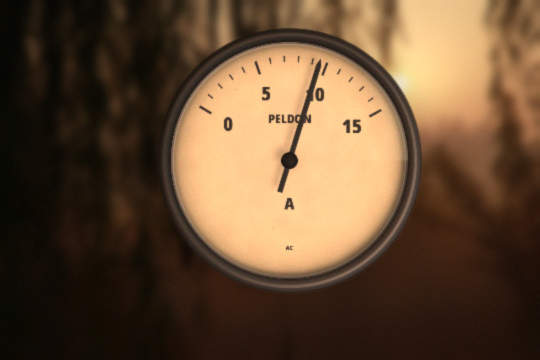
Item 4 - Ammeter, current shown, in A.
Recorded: 9.5 A
